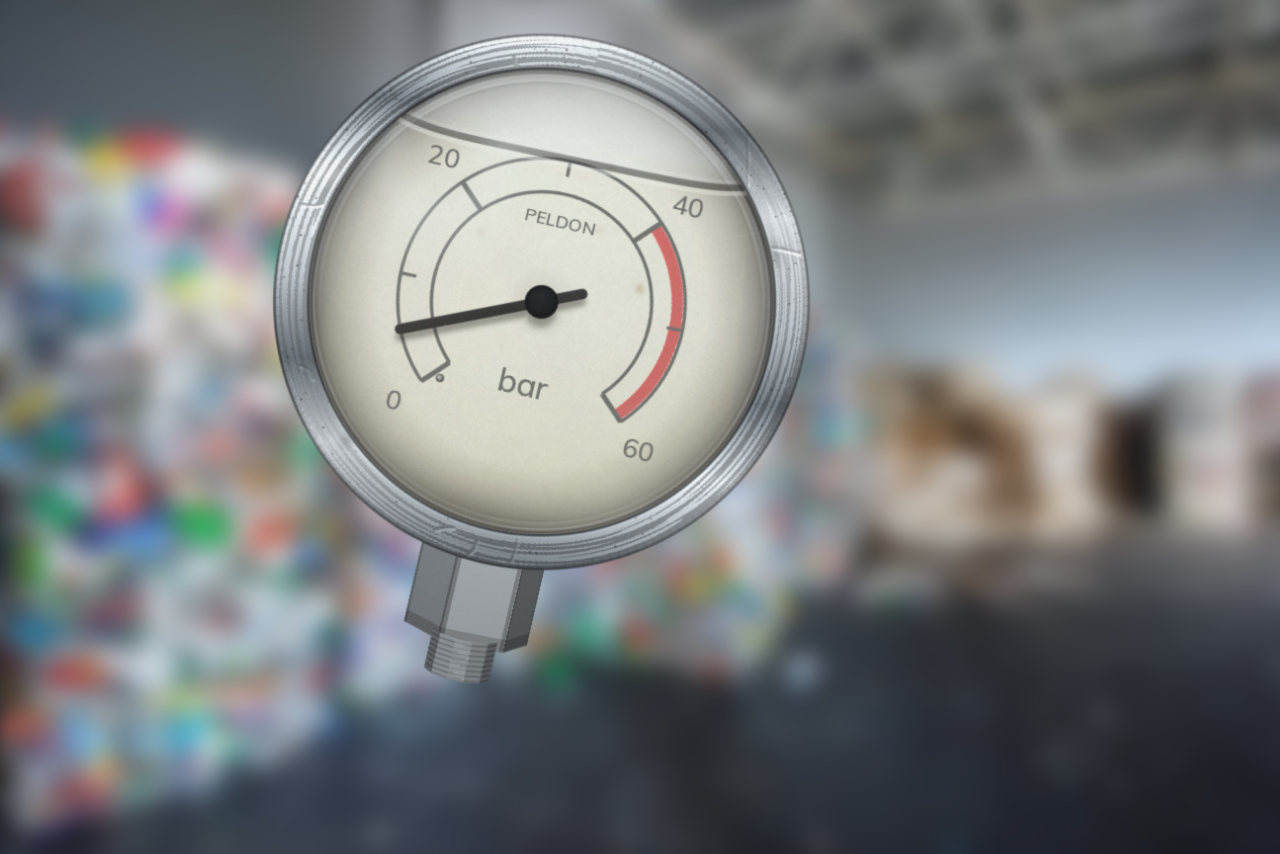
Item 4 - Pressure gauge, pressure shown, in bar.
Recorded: 5 bar
